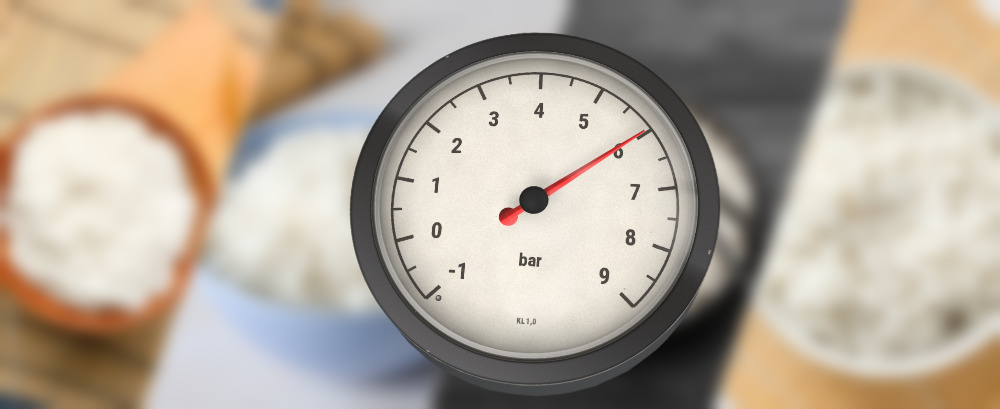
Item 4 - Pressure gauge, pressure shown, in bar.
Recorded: 6 bar
